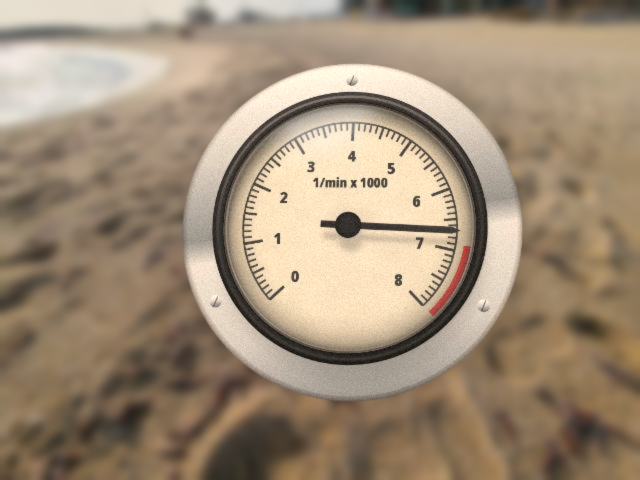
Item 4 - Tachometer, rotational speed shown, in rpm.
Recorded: 6700 rpm
